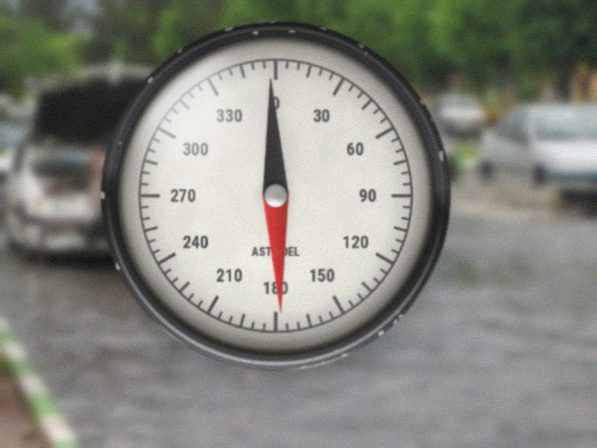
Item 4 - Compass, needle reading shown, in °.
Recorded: 177.5 °
